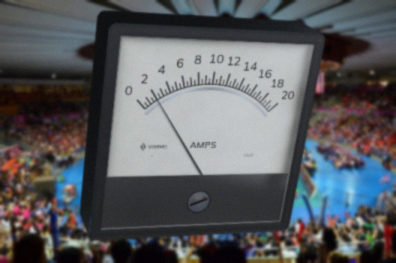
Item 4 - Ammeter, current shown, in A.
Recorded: 2 A
